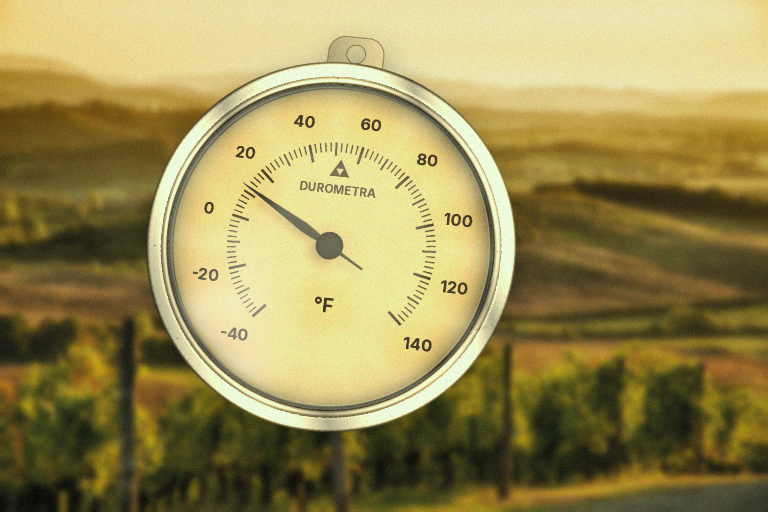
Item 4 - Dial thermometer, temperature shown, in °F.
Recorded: 12 °F
